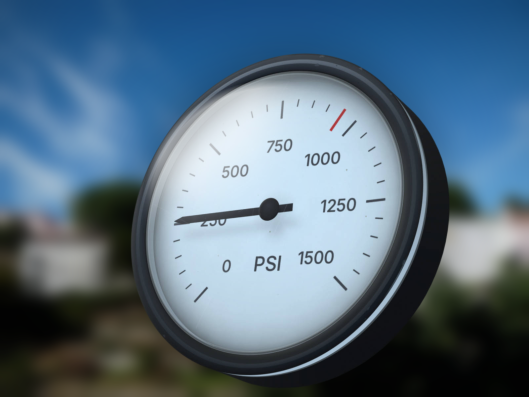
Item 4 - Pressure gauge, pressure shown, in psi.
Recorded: 250 psi
